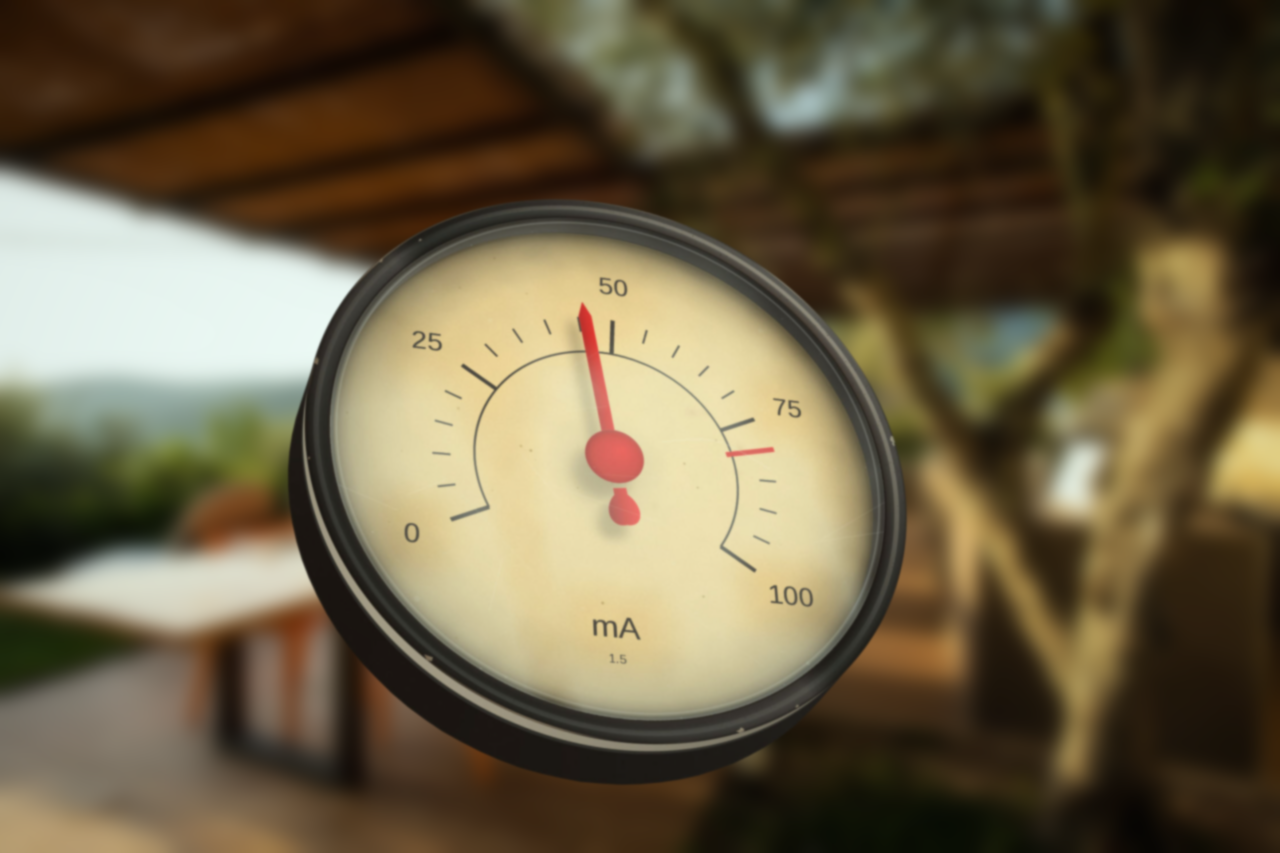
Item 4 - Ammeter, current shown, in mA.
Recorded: 45 mA
